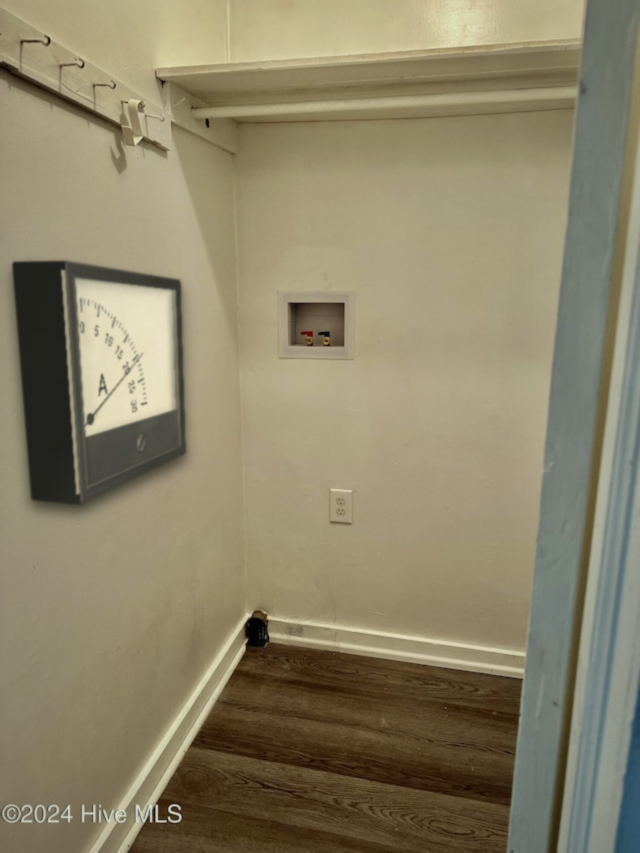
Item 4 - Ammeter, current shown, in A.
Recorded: 20 A
